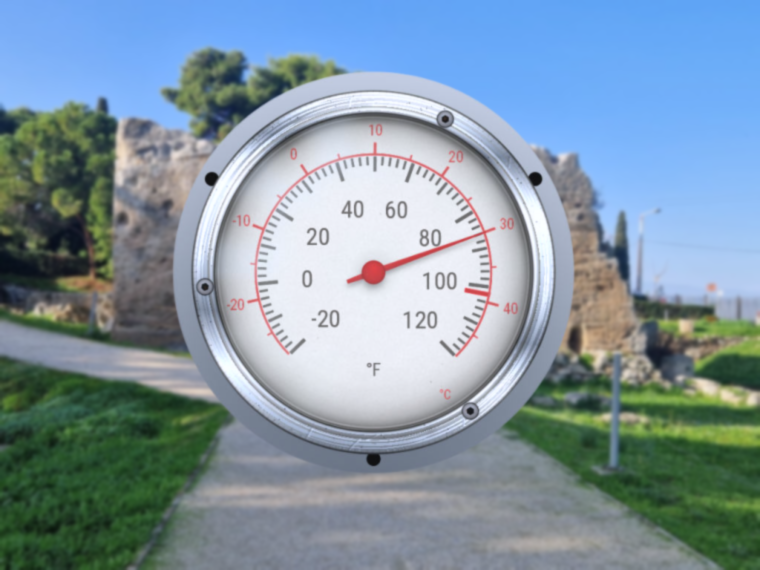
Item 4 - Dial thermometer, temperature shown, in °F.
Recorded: 86 °F
